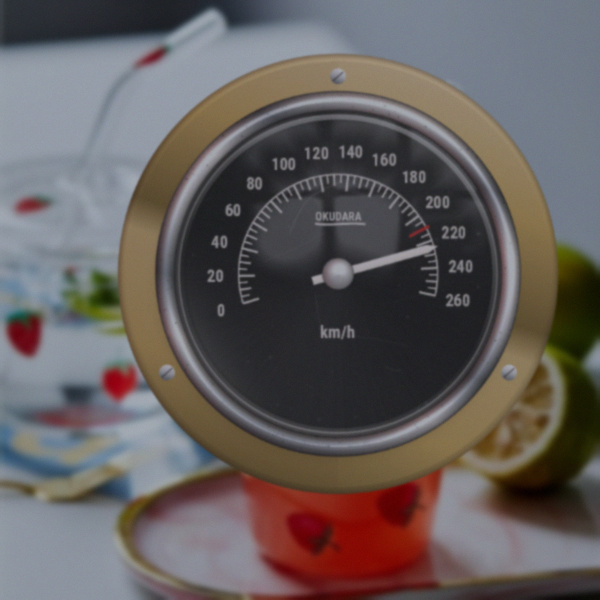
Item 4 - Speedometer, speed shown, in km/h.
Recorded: 225 km/h
